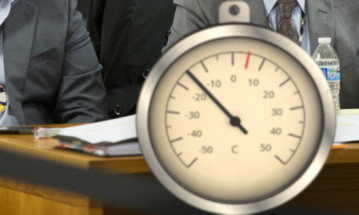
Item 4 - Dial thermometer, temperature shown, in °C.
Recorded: -15 °C
